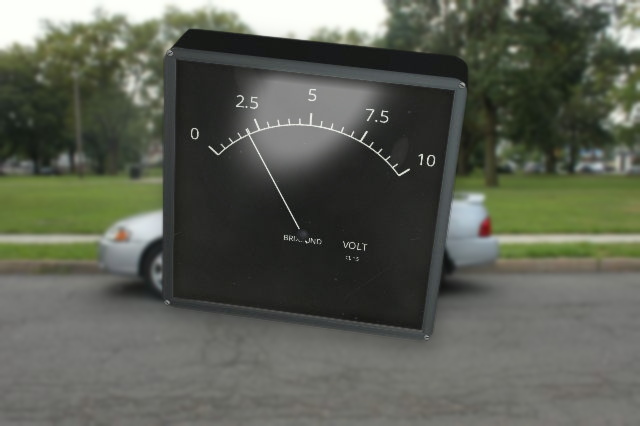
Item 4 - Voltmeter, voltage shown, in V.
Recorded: 2 V
